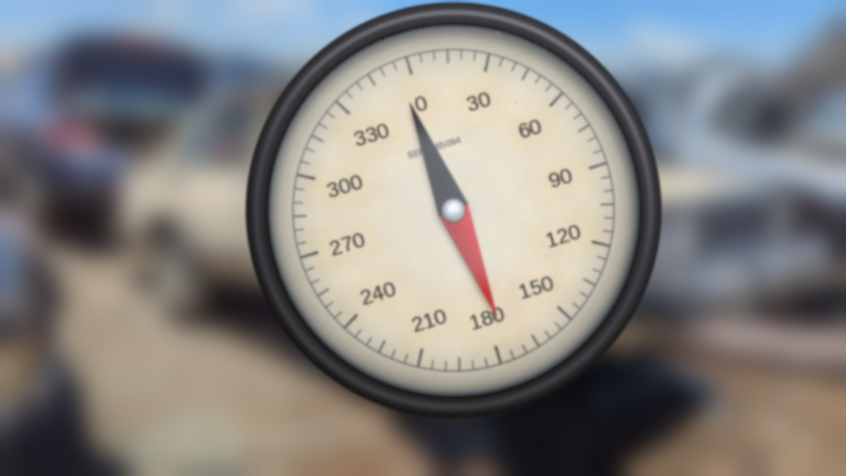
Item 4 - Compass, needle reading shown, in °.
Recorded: 175 °
